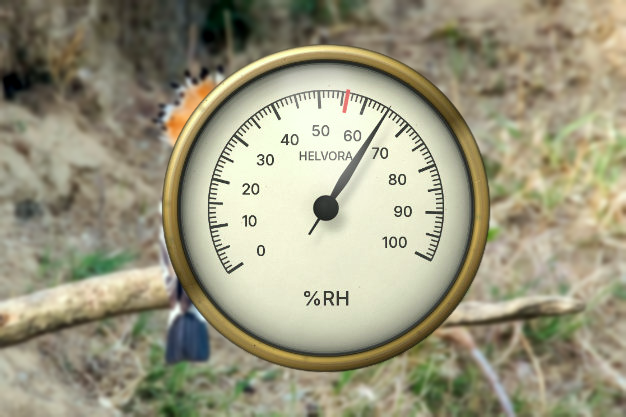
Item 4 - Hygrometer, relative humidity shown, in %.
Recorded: 65 %
